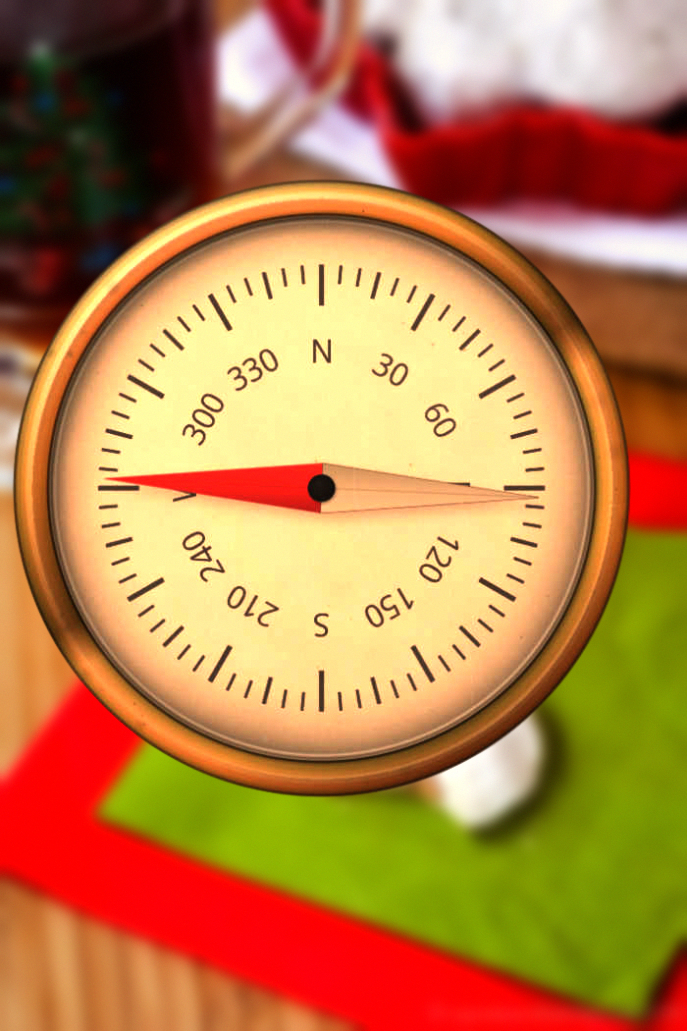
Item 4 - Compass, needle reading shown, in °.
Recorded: 272.5 °
